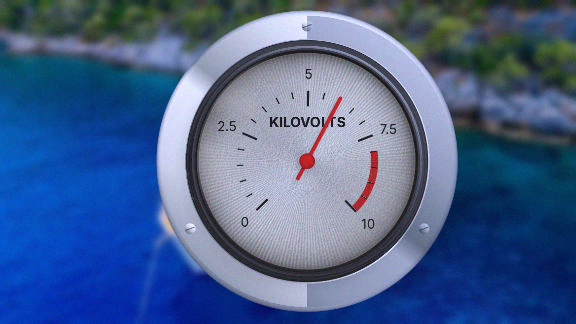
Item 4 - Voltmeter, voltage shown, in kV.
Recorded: 6 kV
